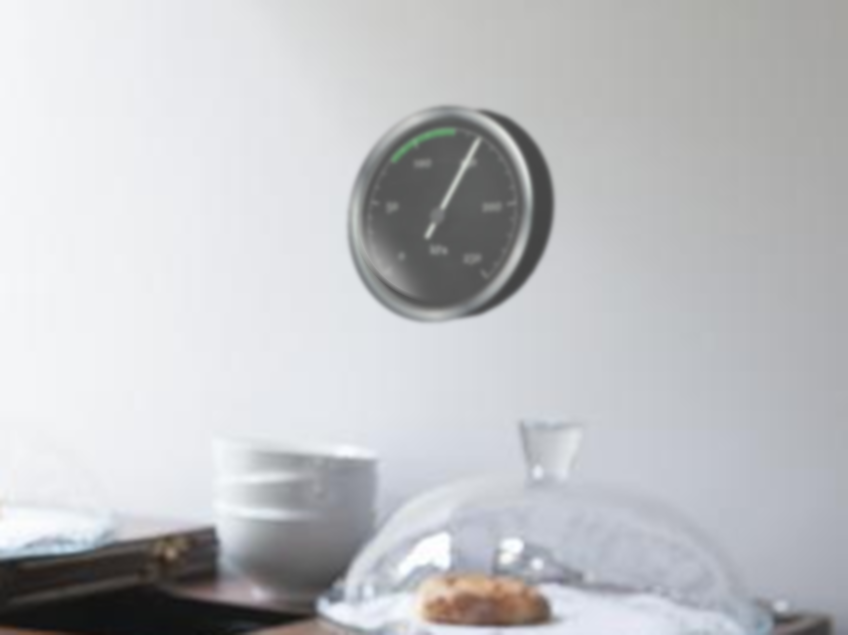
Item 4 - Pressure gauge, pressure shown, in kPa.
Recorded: 150 kPa
